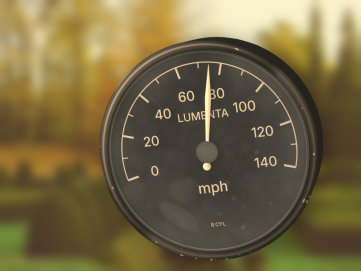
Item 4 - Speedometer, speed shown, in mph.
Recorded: 75 mph
